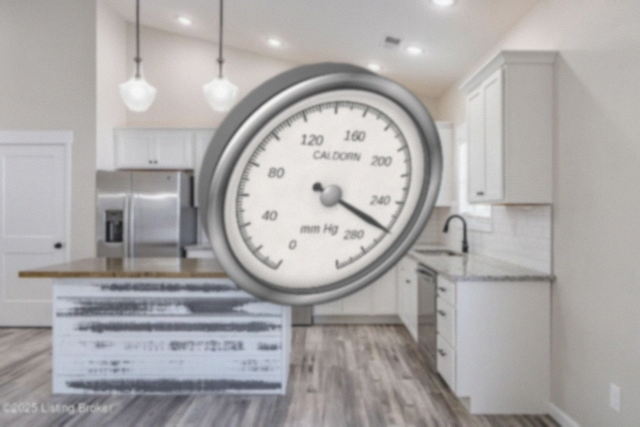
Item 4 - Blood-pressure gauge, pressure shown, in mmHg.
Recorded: 260 mmHg
